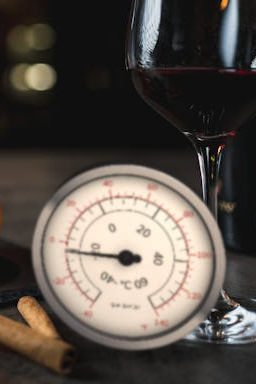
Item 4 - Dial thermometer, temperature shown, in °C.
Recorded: -20 °C
